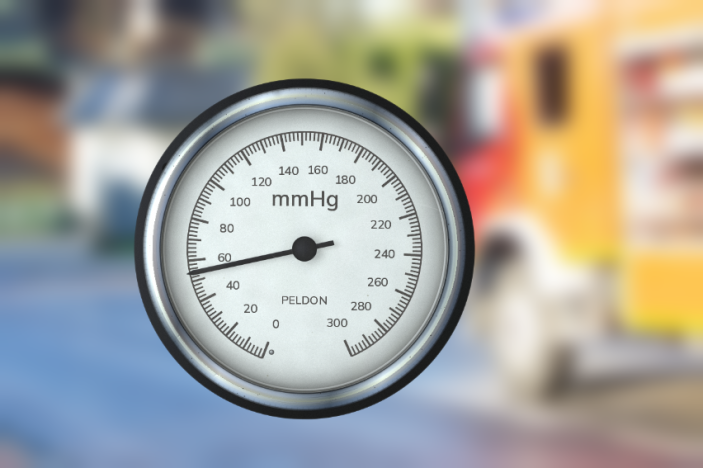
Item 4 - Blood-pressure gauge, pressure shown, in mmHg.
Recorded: 54 mmHg
